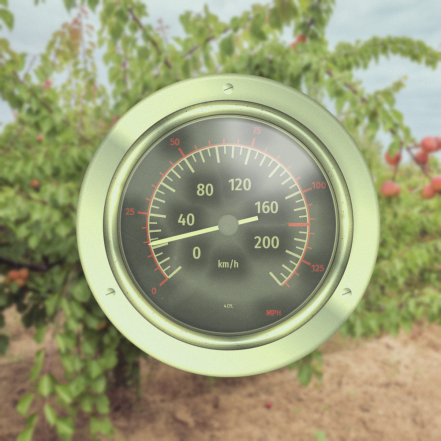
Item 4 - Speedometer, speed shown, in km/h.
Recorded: 22.5 km/h
